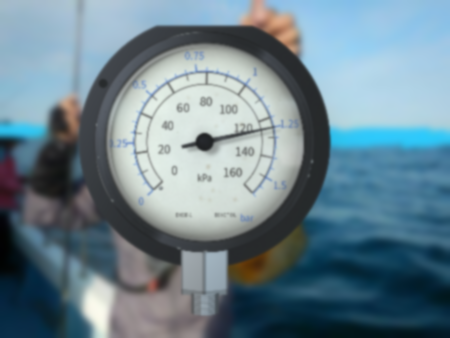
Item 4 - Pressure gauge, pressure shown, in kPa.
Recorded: 125 kPa
